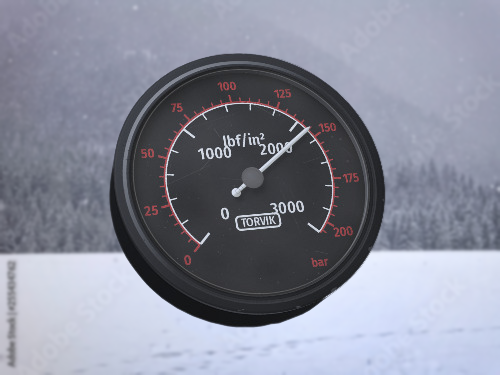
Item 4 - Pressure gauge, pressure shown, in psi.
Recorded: 2100 psi
